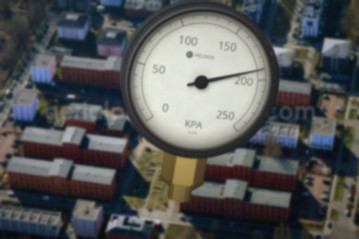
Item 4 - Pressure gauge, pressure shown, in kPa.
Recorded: 190 kPa
